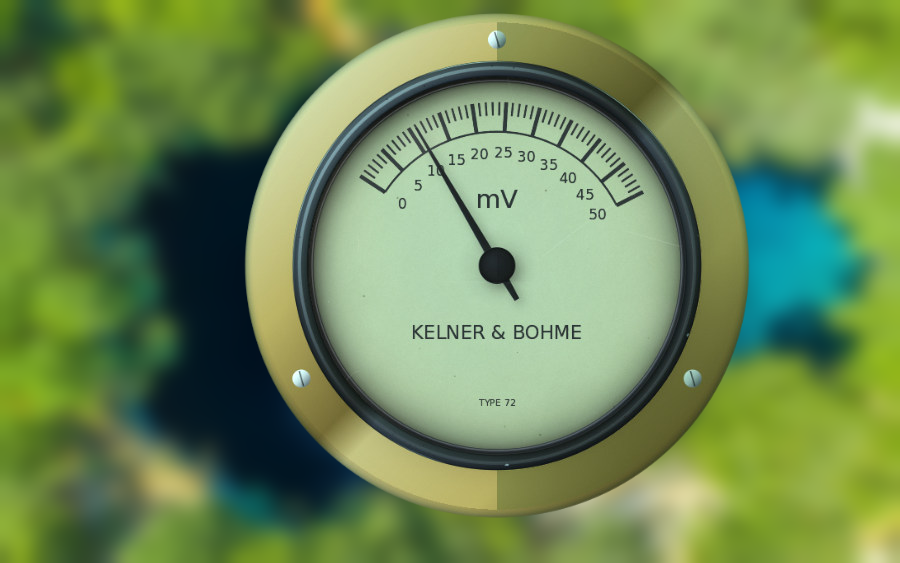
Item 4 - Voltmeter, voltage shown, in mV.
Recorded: 11 mV
